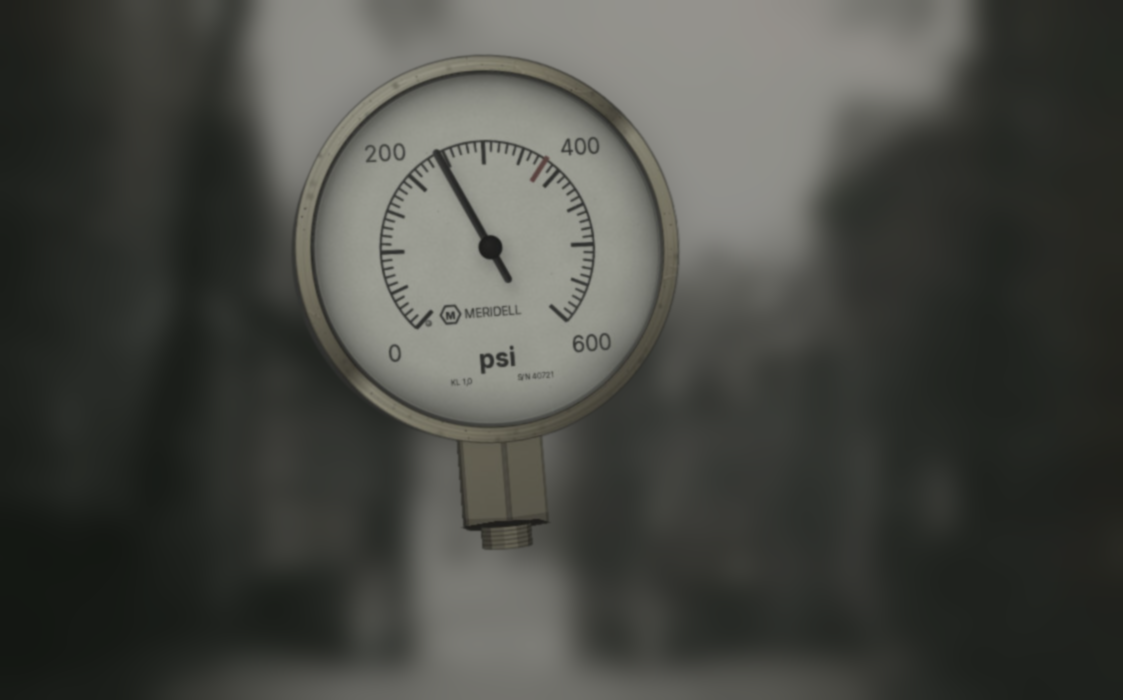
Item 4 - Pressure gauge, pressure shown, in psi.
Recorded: 240 psi
